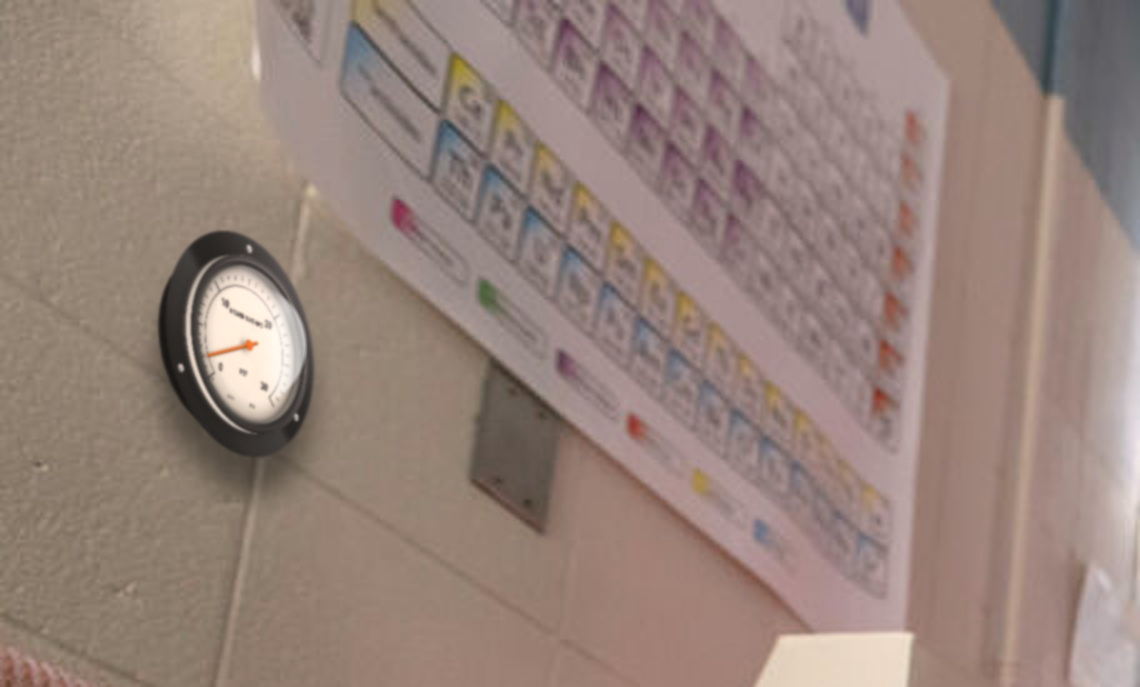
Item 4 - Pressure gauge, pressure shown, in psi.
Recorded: 2 psi
